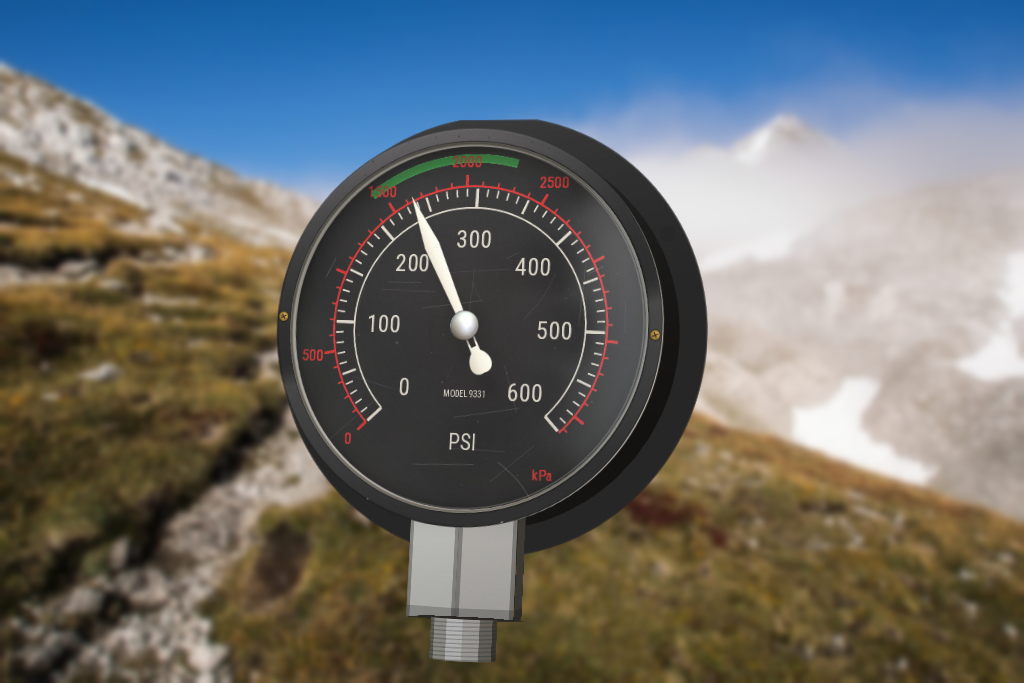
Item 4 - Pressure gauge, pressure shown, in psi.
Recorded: 240 psi
